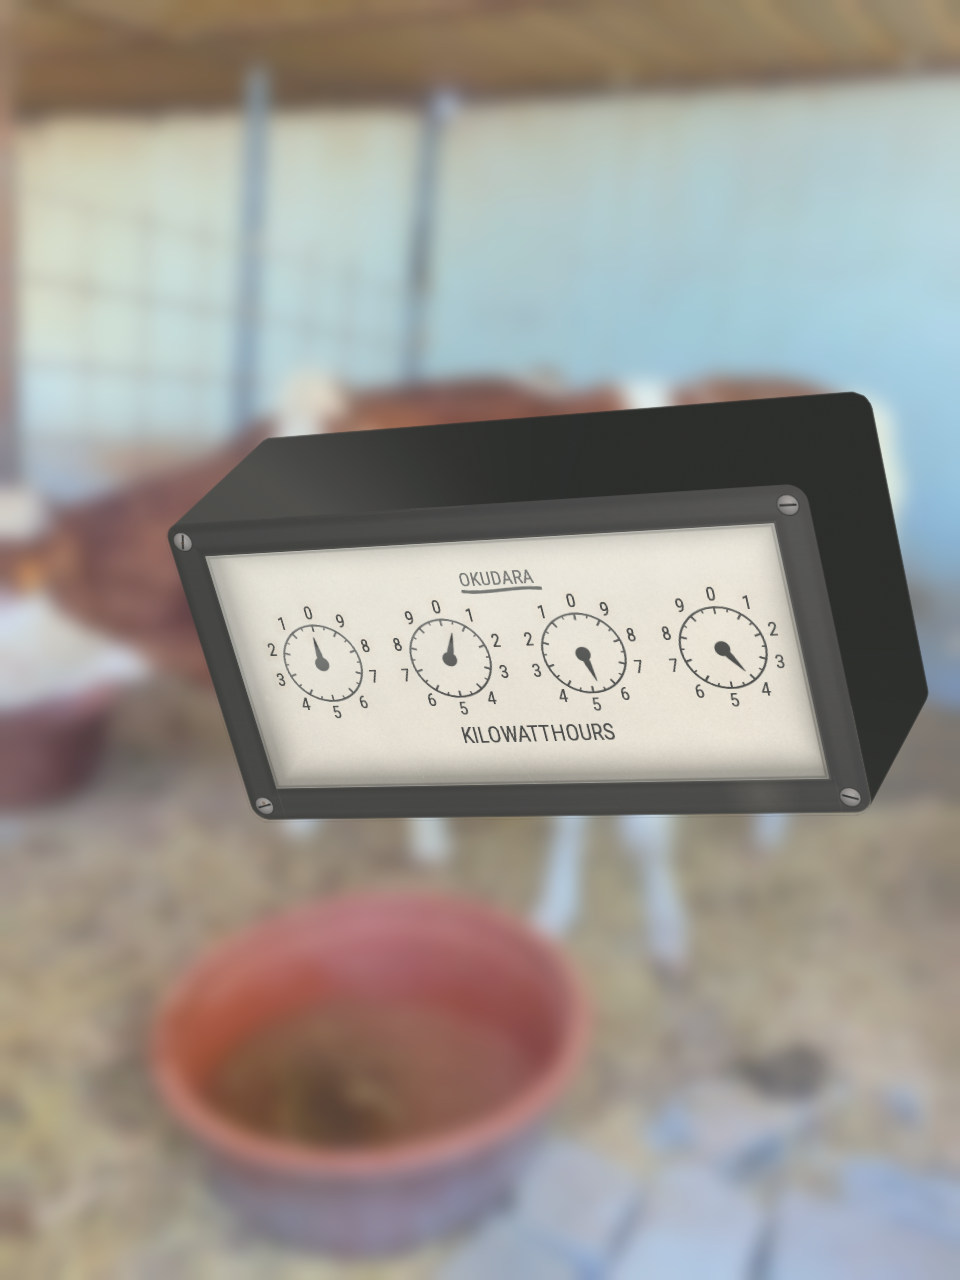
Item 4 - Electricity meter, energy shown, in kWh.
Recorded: 54 kWh
